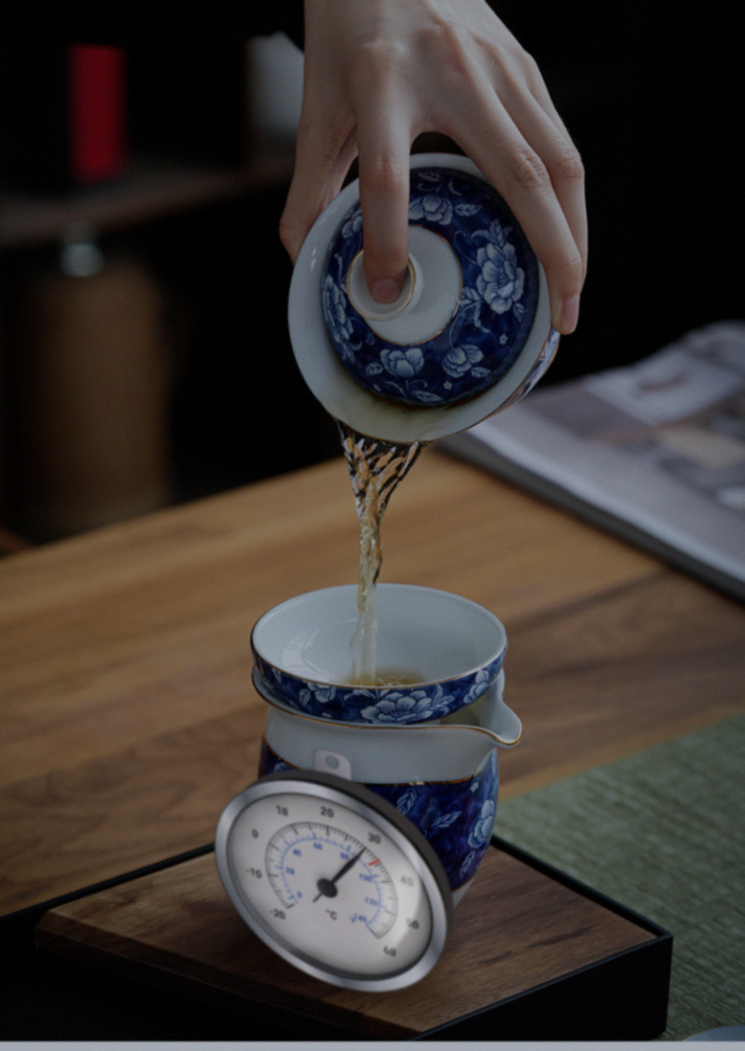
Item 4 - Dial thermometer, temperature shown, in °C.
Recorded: 30 °C
